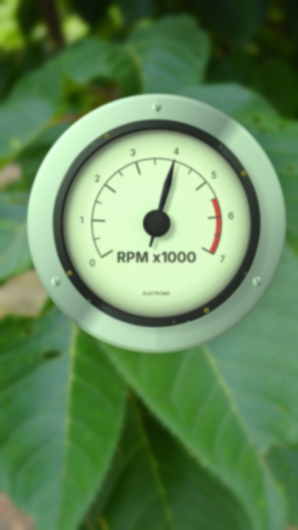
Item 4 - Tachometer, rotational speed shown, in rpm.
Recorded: 4000 rpm
